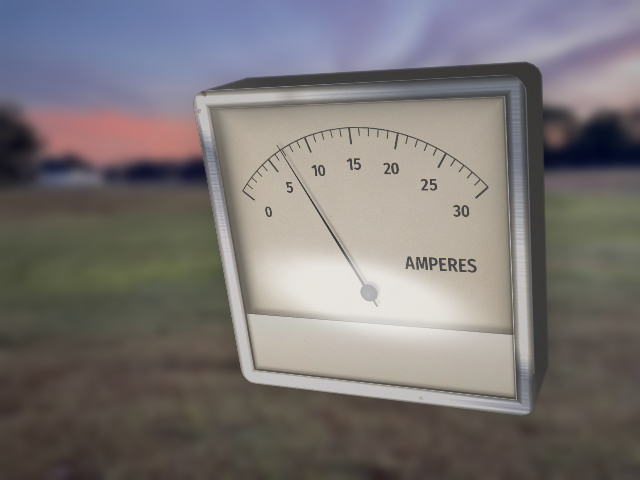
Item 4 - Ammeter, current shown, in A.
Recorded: 7 A
